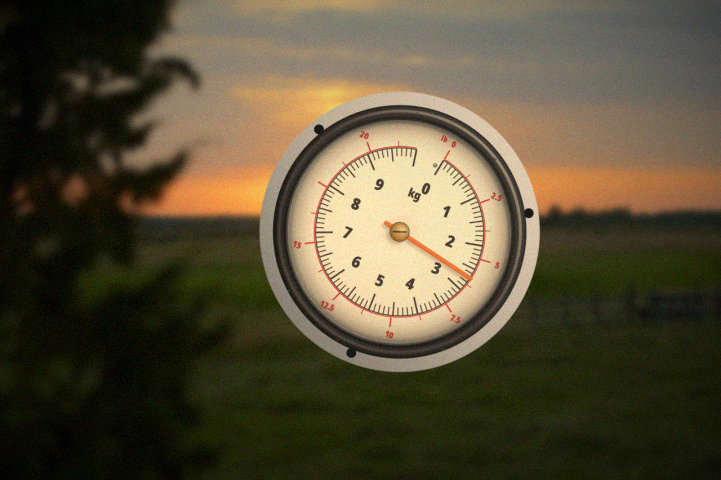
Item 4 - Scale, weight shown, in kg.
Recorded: 2.7 kg
